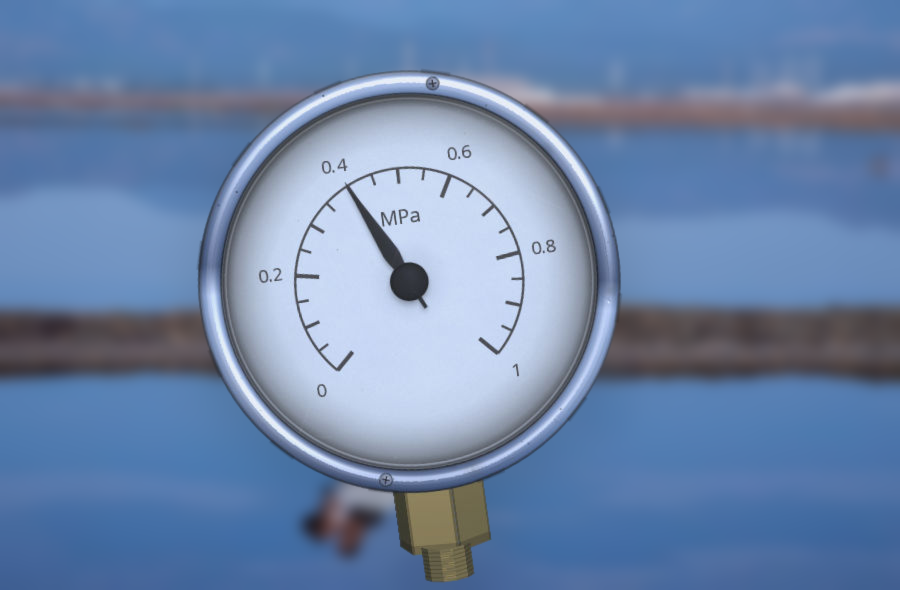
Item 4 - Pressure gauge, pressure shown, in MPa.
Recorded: 0.4 MPa
